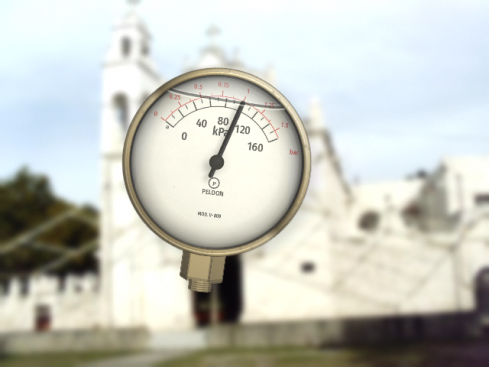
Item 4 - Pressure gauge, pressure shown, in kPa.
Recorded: 100 kPa
